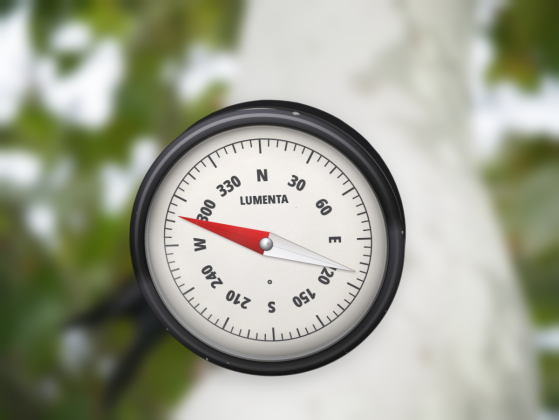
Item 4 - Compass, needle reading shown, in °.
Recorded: 290 °
